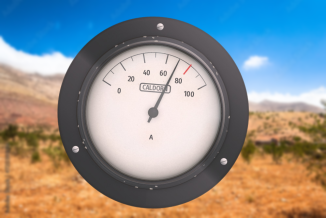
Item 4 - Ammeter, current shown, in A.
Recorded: 70 A
